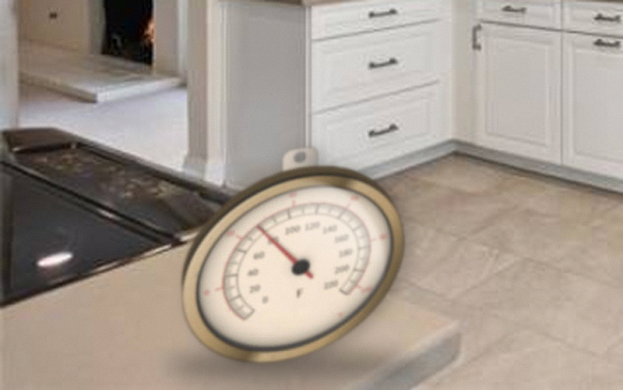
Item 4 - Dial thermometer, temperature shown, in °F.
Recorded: 80 °F
